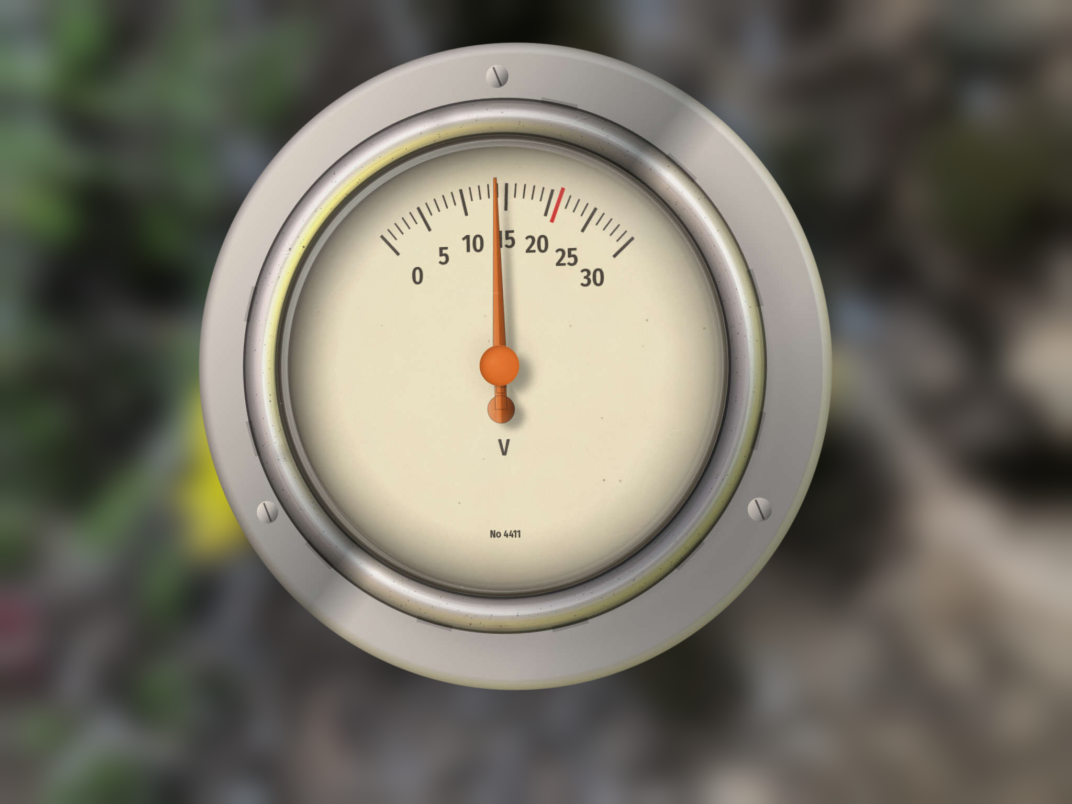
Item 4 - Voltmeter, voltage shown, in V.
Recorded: 14 V
